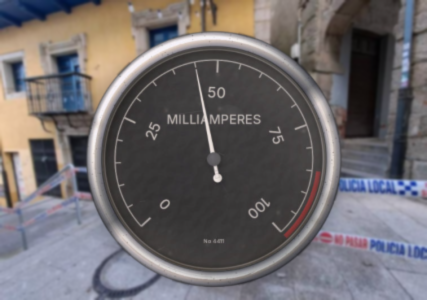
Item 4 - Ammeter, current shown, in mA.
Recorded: 45 mA
